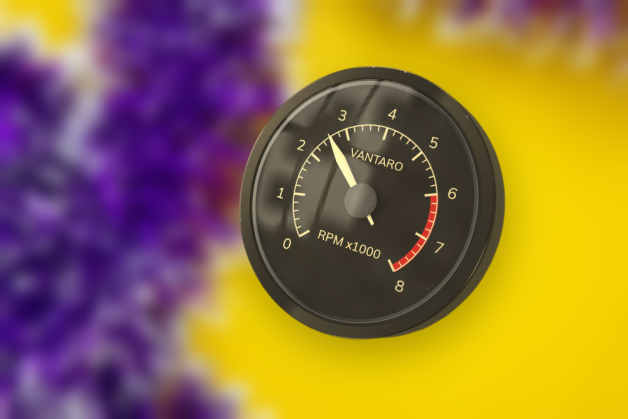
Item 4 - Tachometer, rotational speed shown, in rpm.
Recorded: 2600 rpm
